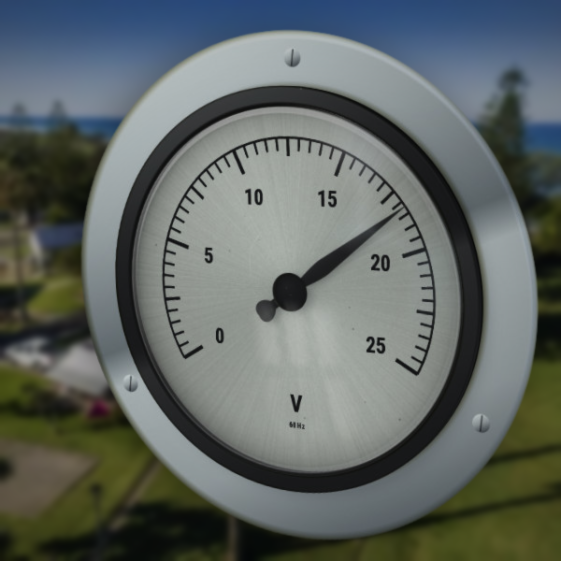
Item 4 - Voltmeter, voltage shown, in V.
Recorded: 18.25 V
